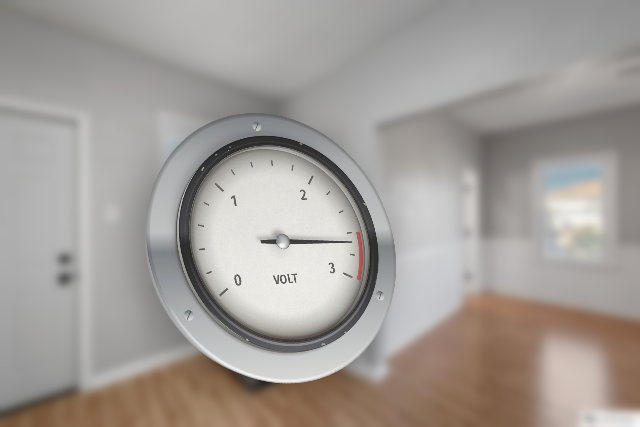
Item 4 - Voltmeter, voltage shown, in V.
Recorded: 2.7 V
